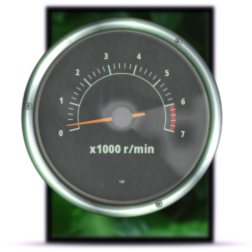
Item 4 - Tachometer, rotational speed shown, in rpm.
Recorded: 200 rpm
